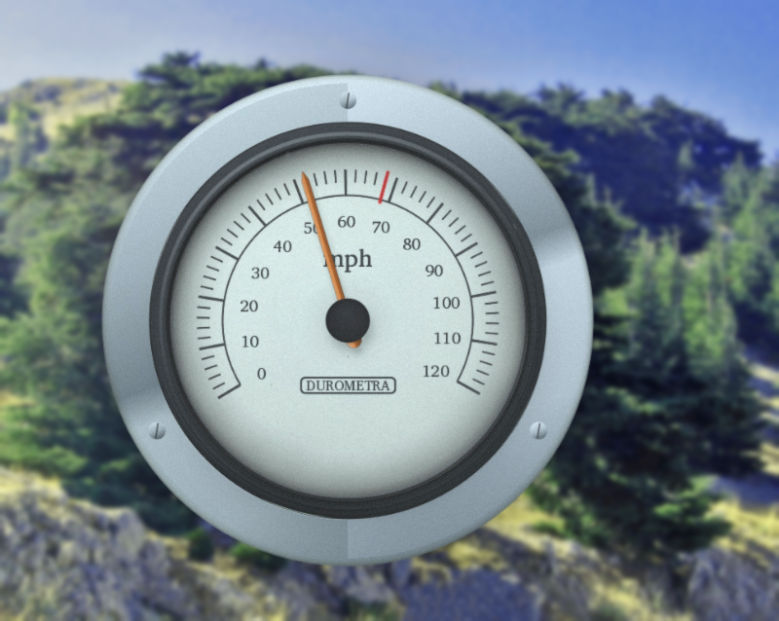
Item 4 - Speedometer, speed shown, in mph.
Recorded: 52 mph
